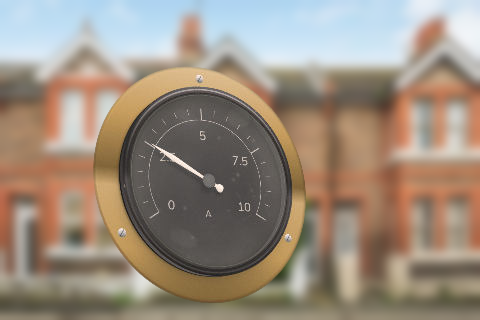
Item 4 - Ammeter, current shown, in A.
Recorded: 2.5 A
